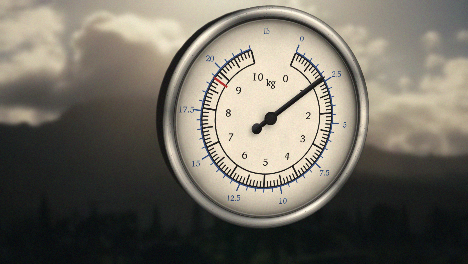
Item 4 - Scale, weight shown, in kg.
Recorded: 1 kg
